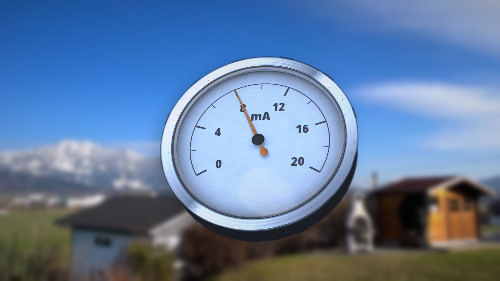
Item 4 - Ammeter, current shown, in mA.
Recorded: 8 mA
